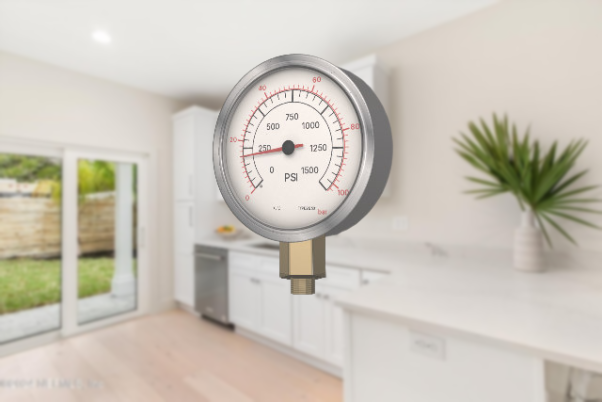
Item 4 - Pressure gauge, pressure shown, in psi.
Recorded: 200 psi
